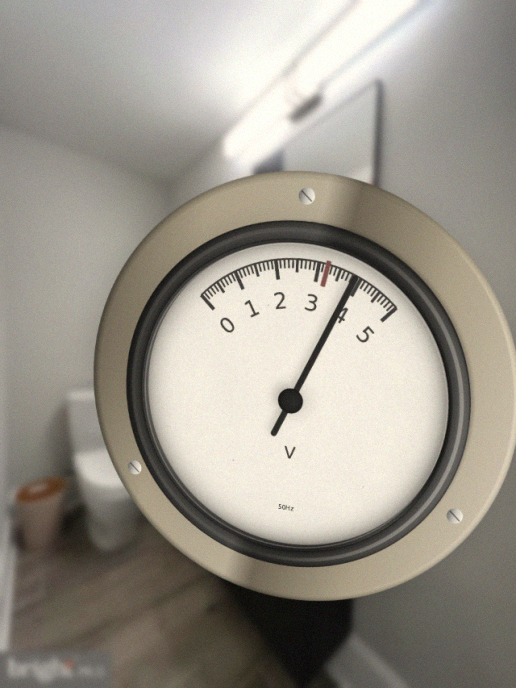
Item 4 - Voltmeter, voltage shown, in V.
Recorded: 3.9 V
